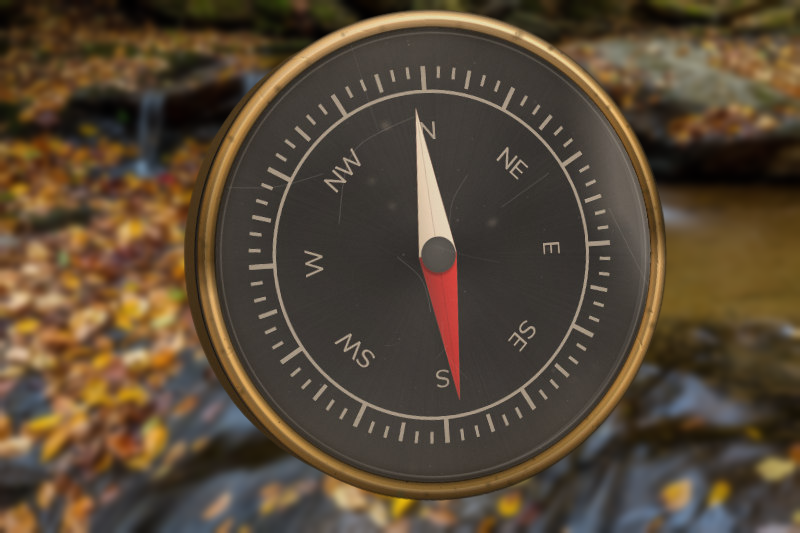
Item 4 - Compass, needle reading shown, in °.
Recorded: 175 °
